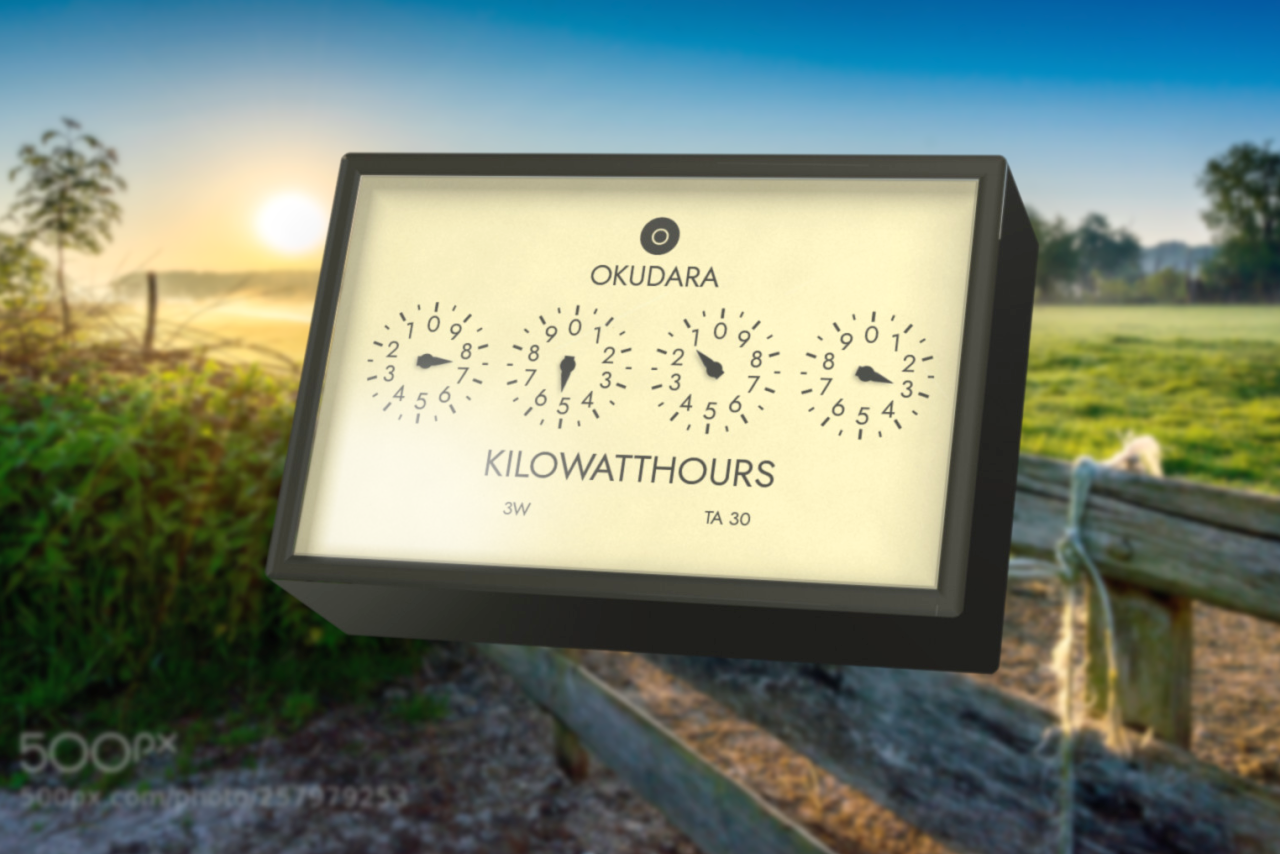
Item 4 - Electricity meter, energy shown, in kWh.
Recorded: 7513 kWh
